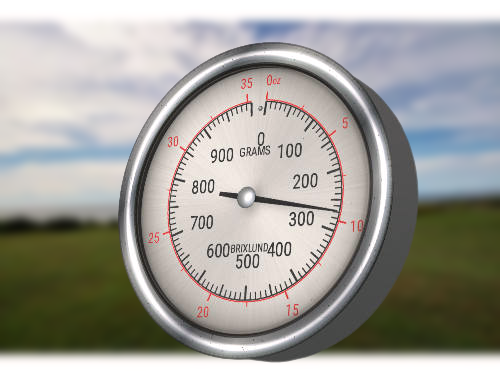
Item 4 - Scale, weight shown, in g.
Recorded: 270 g
